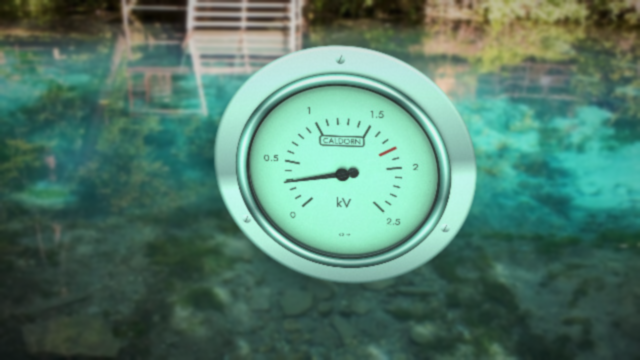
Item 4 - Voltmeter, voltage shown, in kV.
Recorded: 0.3 kV
